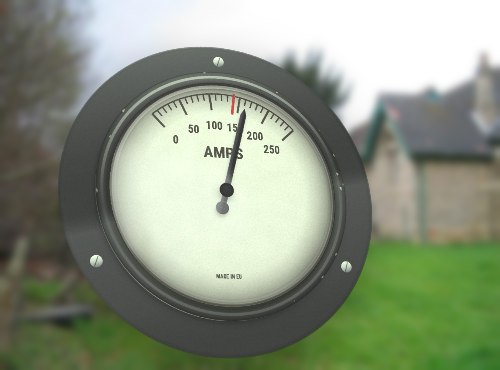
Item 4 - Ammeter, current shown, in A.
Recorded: 160 A
